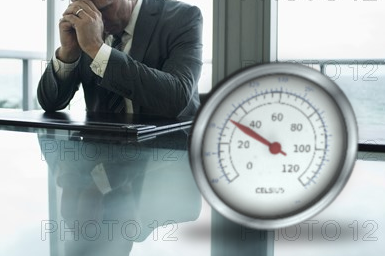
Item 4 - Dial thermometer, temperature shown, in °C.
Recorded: 32 °C
